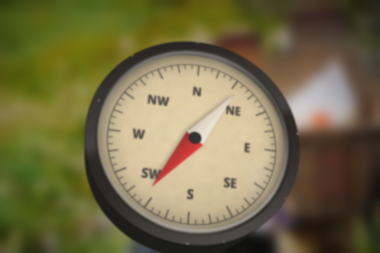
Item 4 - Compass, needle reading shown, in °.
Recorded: 215 °
